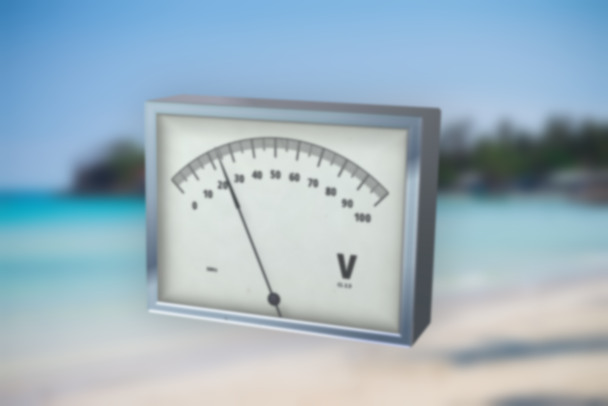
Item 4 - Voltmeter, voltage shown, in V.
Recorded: 25 V
